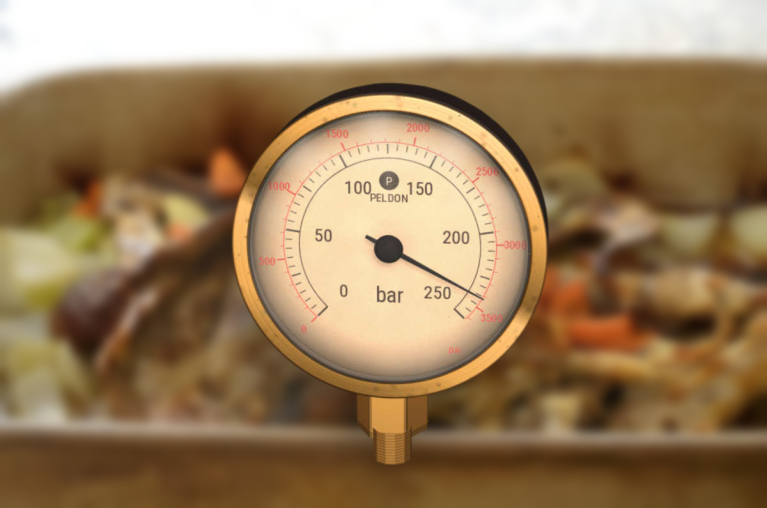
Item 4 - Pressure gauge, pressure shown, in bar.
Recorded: 235 bar
